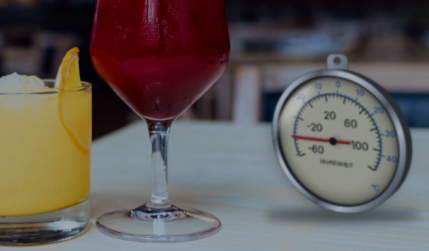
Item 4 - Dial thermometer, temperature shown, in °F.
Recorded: -40 °F
